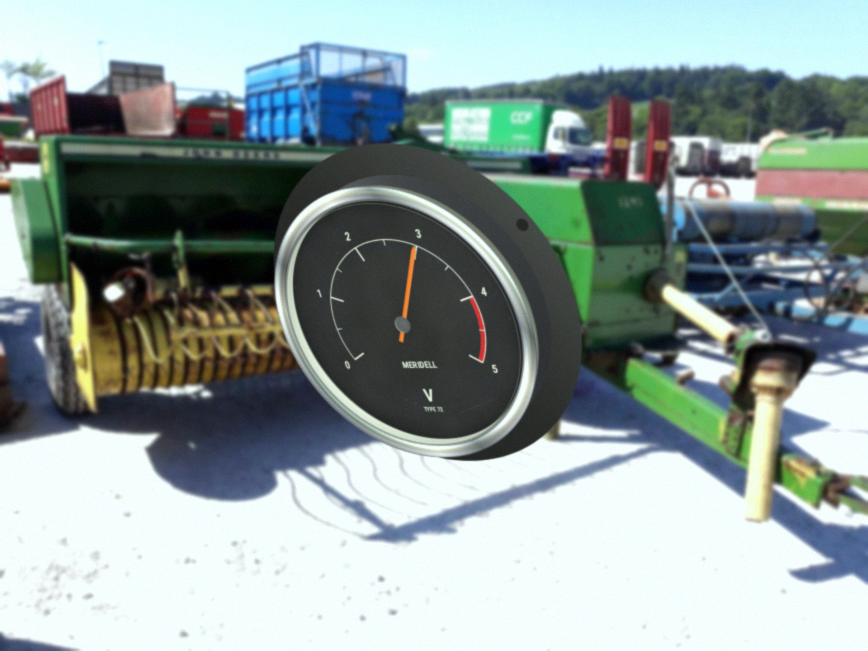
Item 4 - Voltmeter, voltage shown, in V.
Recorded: 3 V
